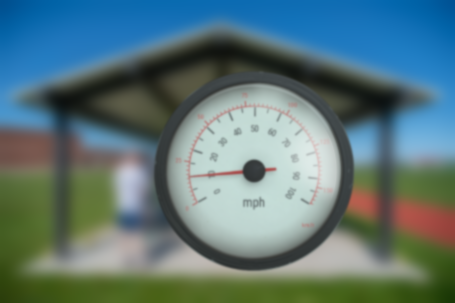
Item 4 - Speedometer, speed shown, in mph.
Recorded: 10 mph
